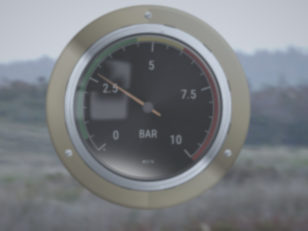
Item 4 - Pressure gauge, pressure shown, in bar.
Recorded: 2.75 bar
